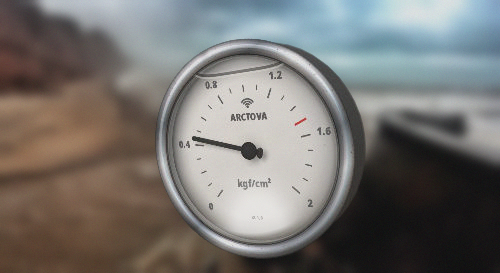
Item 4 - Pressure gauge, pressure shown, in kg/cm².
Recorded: 0.45 kg/cm²
